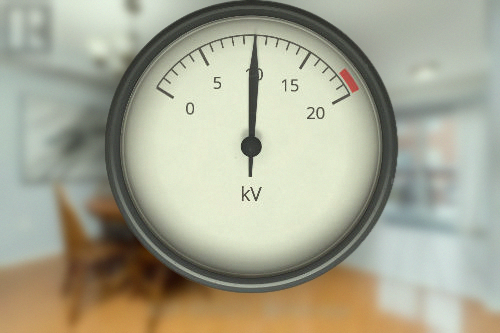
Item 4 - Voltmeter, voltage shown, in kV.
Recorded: 10 kV
